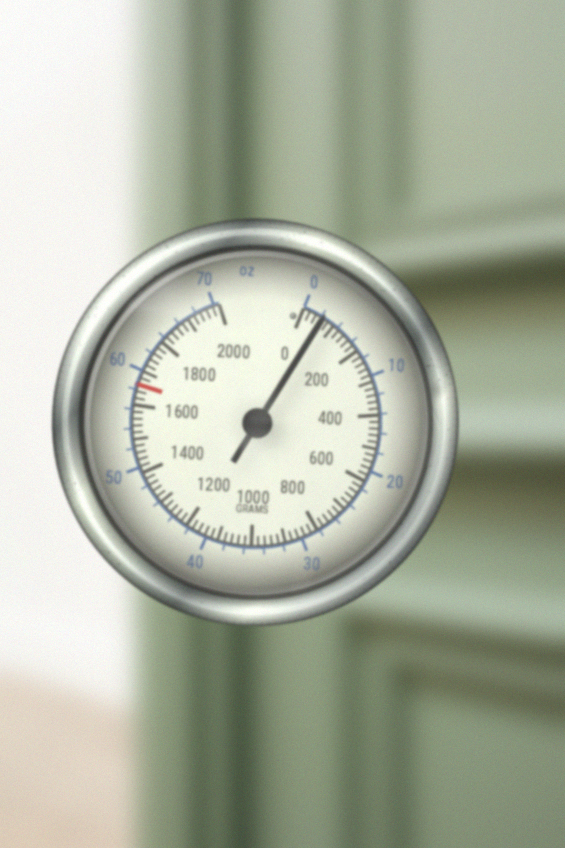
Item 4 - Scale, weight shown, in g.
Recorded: 60 g
